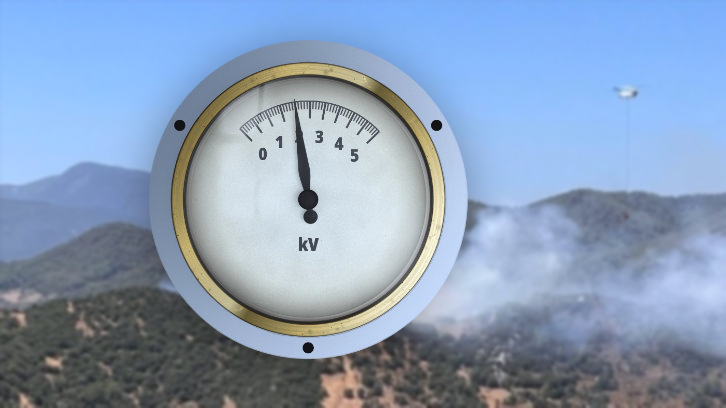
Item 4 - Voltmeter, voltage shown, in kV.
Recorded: 2 kV
